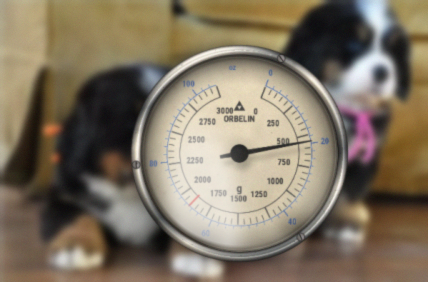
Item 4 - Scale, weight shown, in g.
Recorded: 550 g
